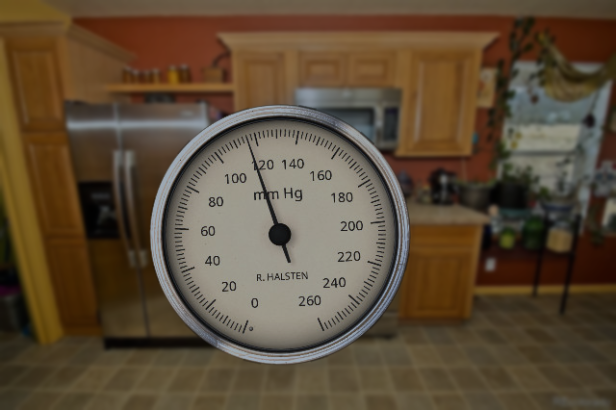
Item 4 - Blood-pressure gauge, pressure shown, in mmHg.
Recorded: 116 mmHg
